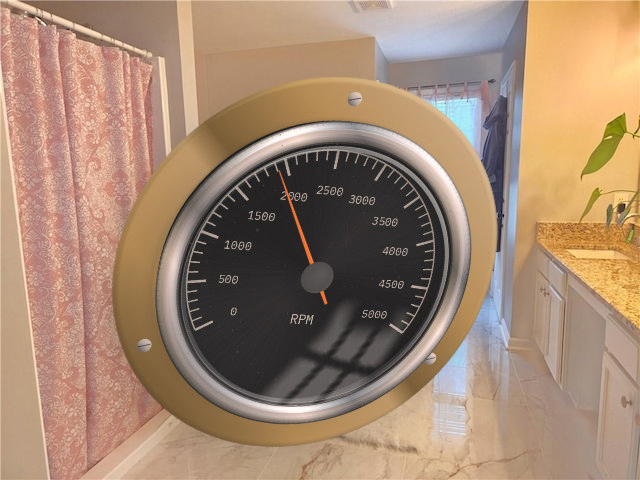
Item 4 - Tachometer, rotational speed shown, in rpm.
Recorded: 1900 rpm
